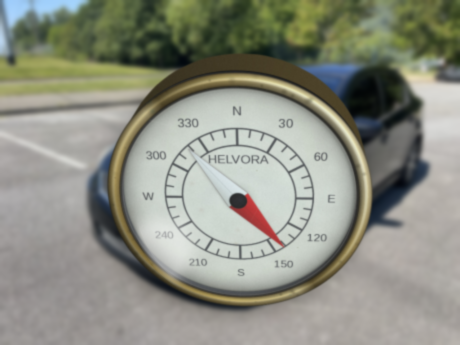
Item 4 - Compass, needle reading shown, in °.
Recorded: 140 °
